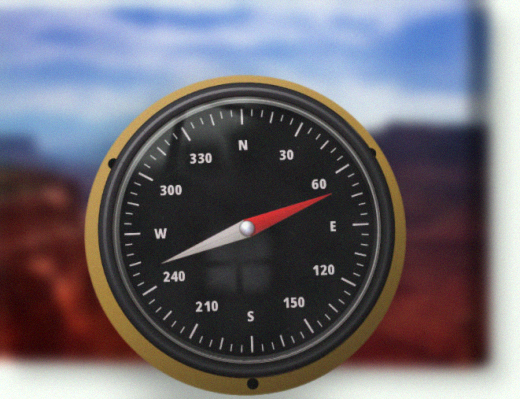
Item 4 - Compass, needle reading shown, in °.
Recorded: 70 °
